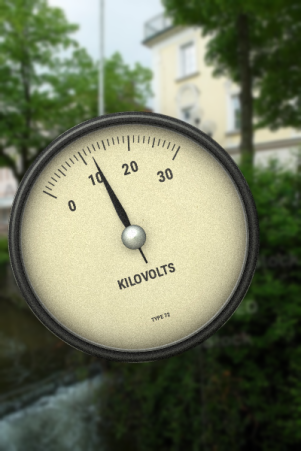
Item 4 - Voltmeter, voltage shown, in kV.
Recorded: 12 kV
